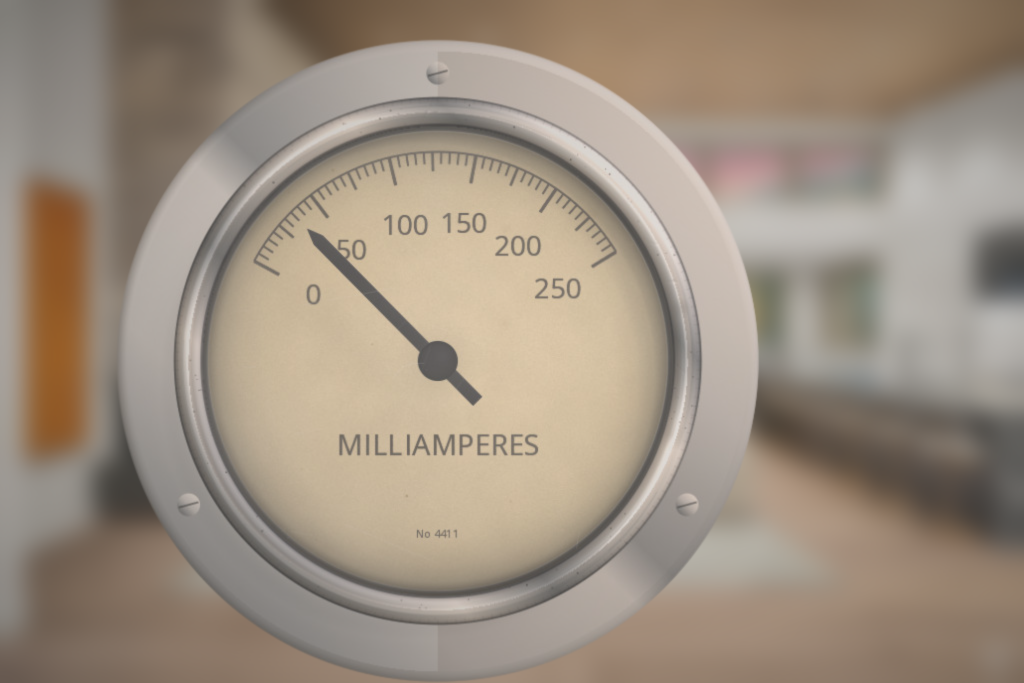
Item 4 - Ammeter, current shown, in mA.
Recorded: 35 mA
